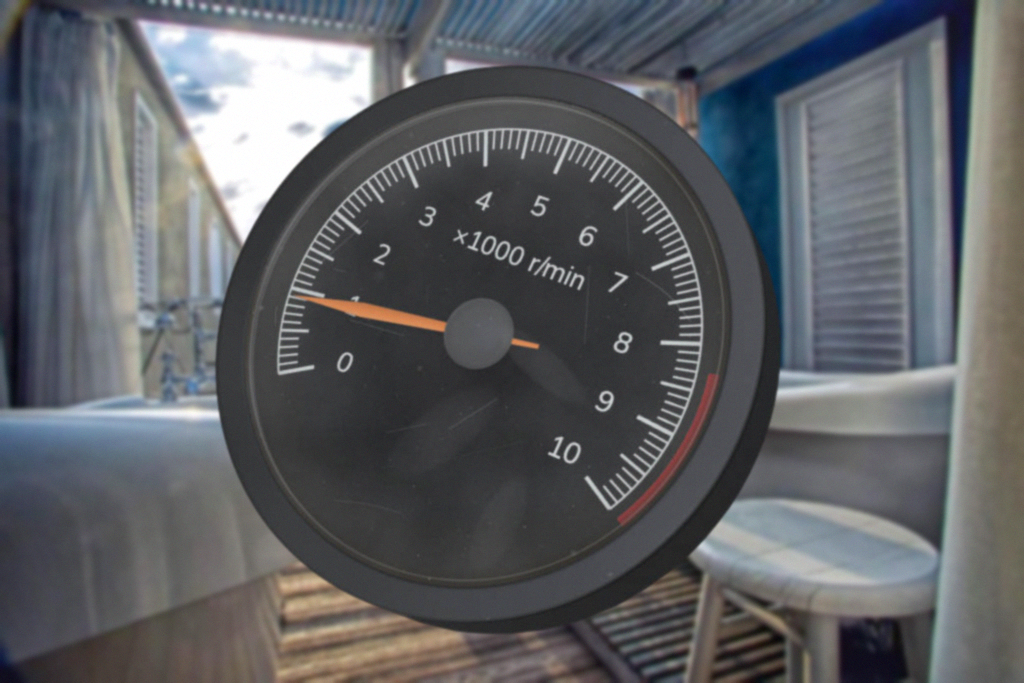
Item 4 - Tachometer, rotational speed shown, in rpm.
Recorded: 900 rpm
